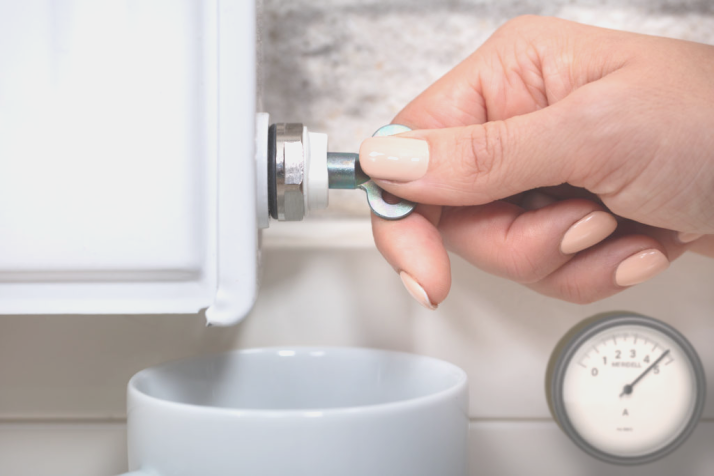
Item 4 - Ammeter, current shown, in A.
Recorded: 4.5 A
